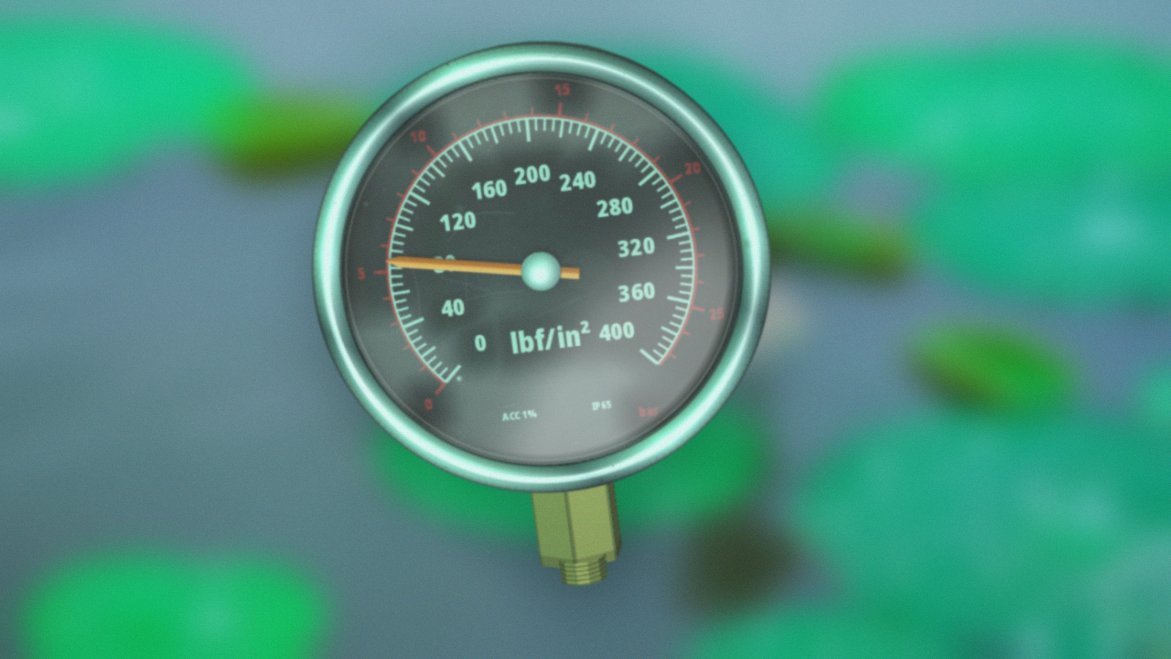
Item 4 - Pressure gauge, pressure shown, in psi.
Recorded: 80 psi
